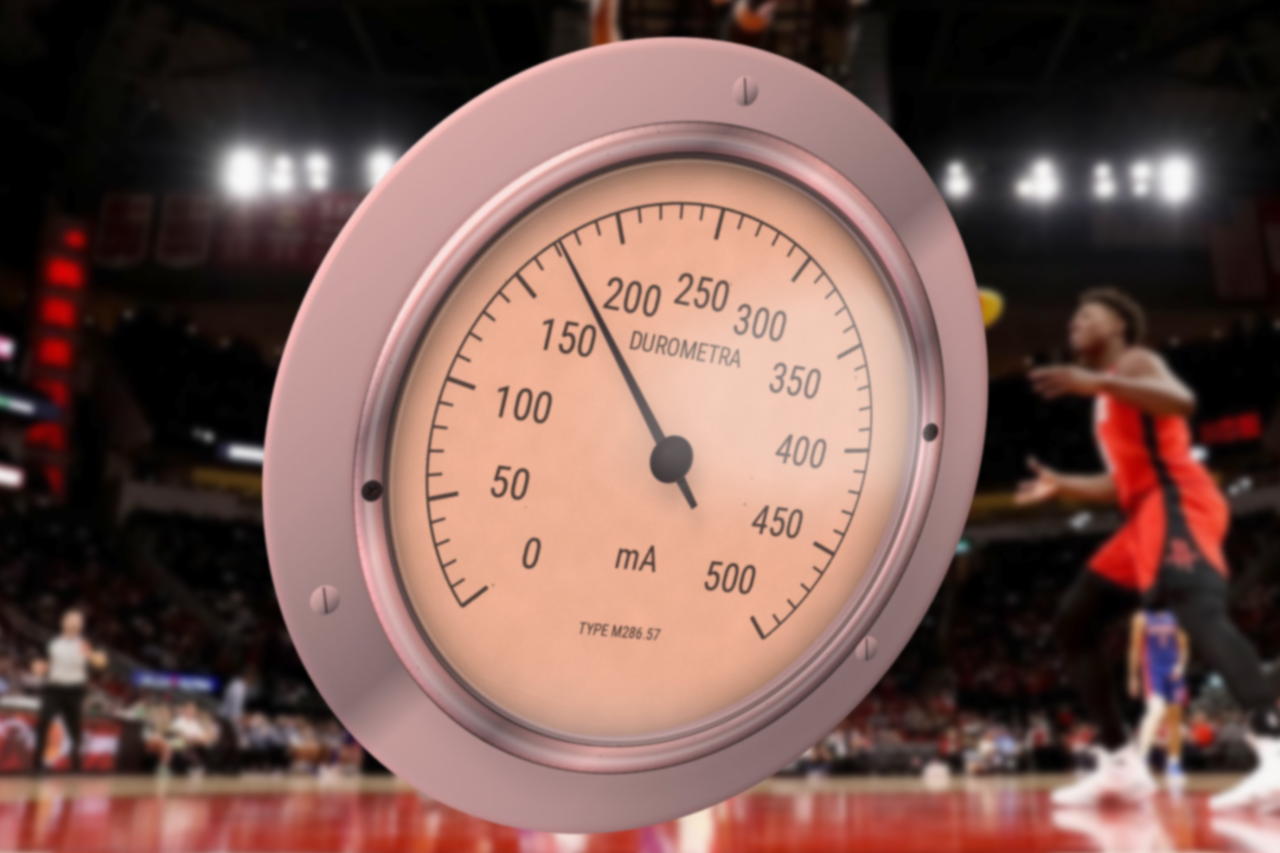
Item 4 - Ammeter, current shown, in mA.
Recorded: 170 mA
